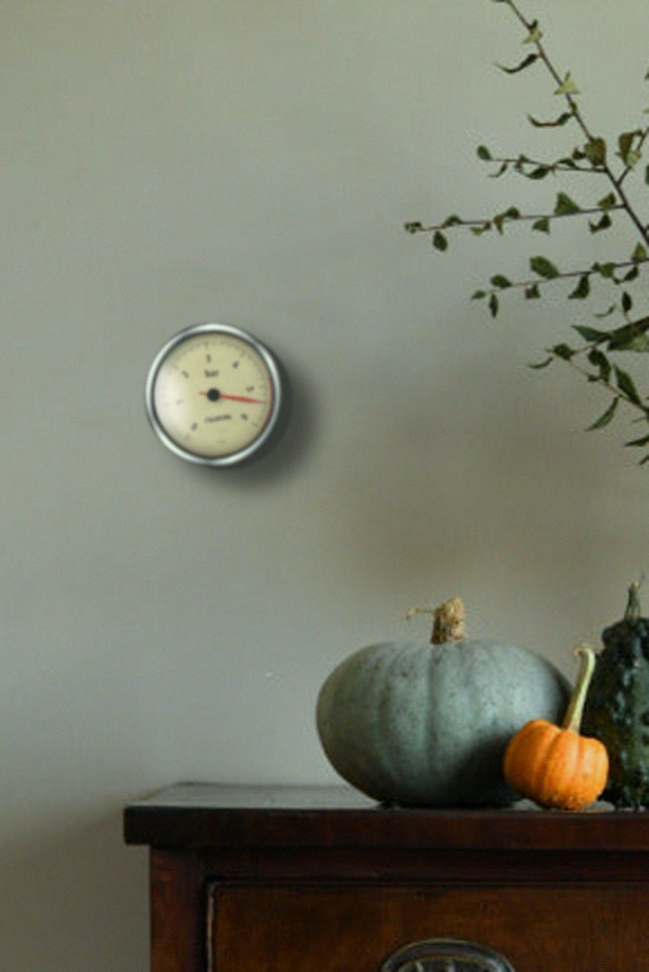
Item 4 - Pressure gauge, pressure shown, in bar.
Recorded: 5.4 bar
